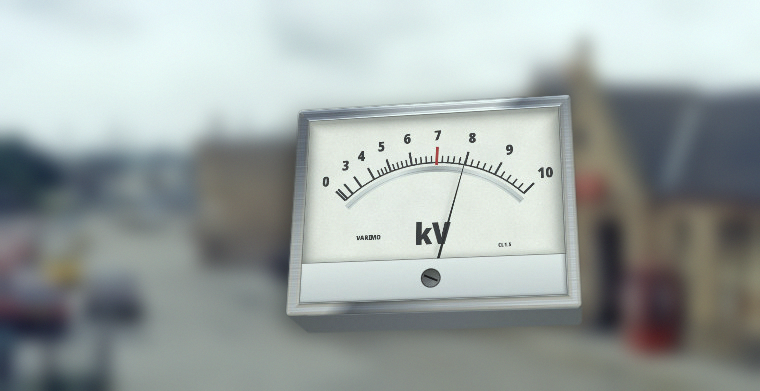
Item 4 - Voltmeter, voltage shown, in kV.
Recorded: 8 kV
